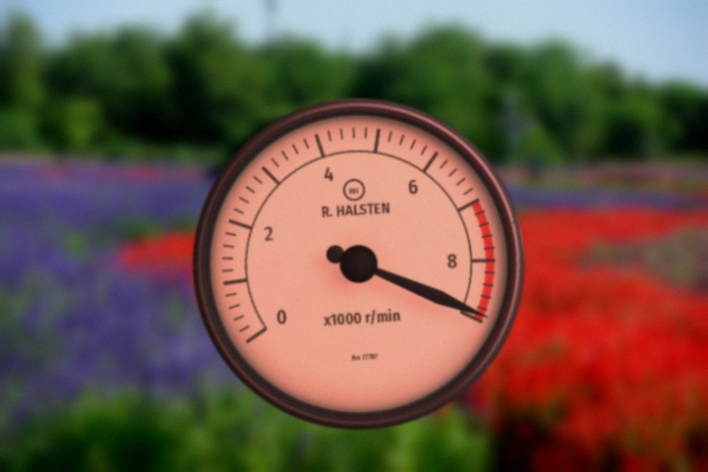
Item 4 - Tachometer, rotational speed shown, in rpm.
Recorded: 8900 rpm
